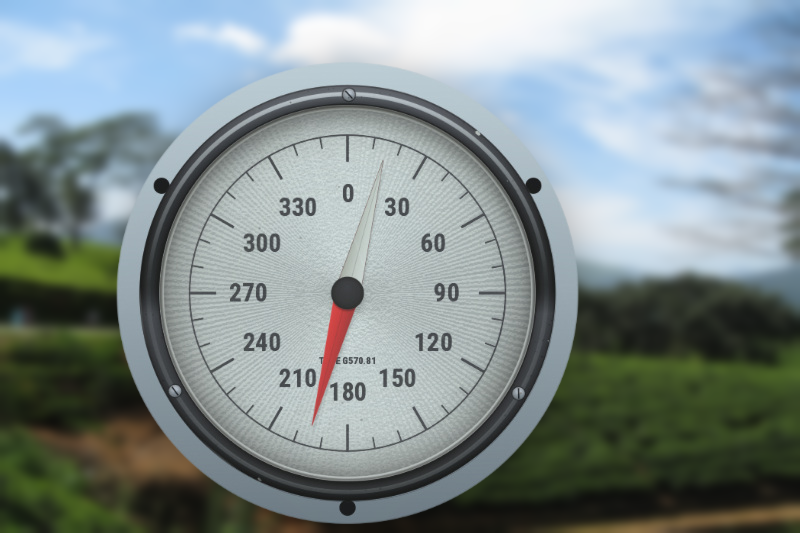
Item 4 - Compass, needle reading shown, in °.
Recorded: 195 °
